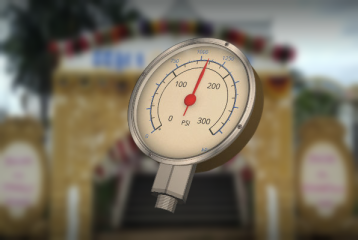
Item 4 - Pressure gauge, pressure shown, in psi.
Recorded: 160 psi
